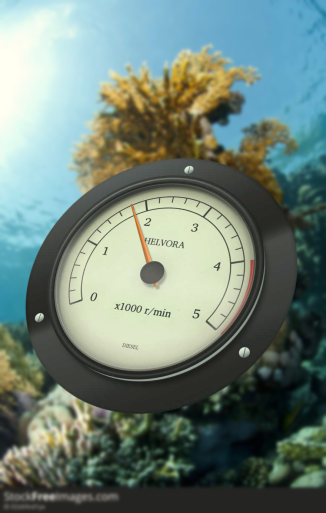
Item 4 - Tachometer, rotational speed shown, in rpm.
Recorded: 1800 rpm
